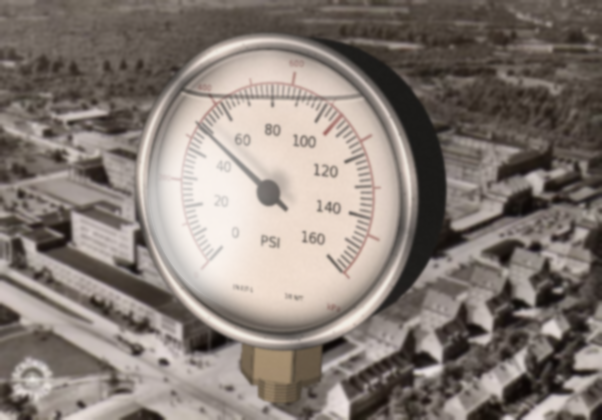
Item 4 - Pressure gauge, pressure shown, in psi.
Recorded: 50 psi
